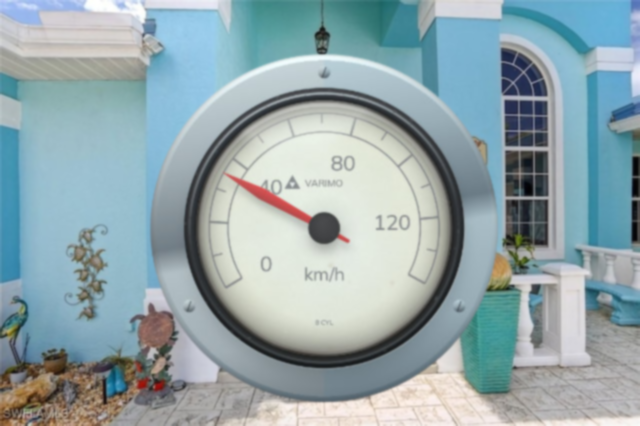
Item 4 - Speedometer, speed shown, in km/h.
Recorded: 35 km/h
